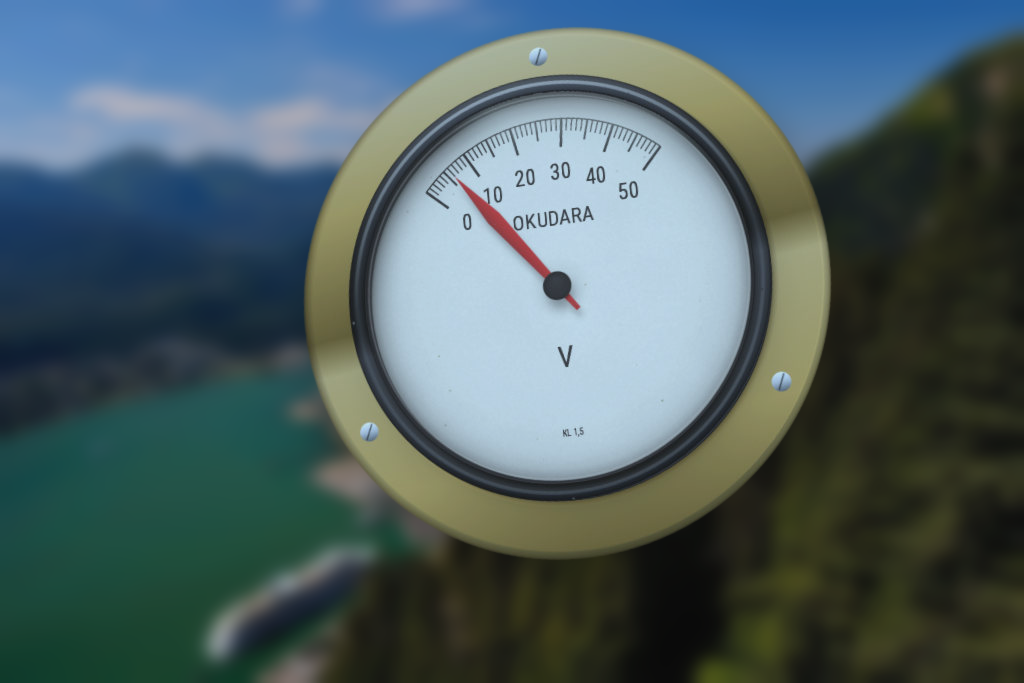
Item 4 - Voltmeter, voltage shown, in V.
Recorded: 6 V
